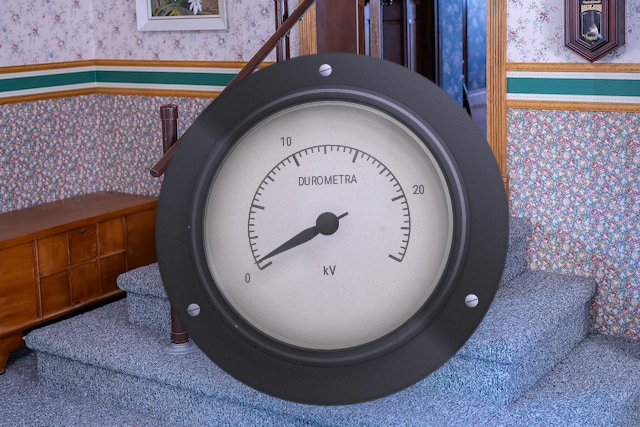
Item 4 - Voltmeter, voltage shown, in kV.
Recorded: 0.5 kV
